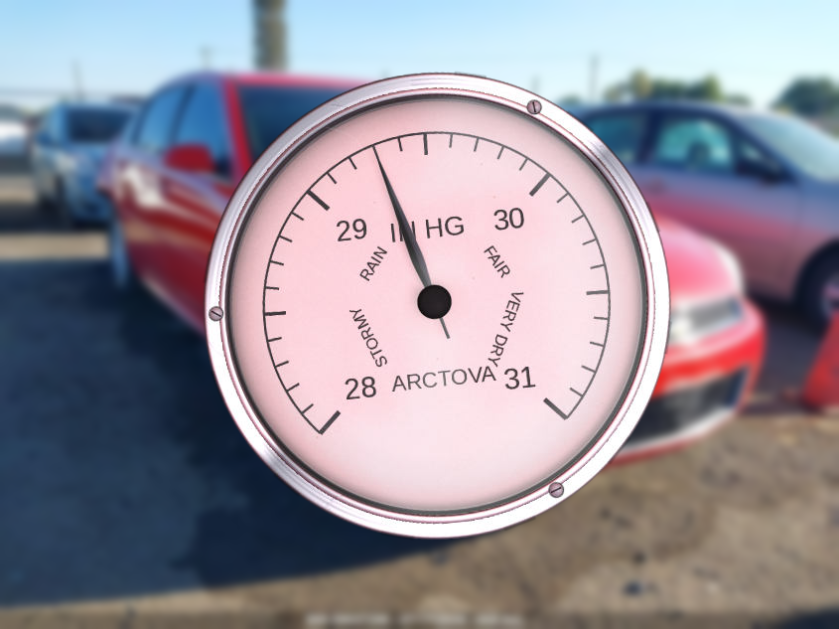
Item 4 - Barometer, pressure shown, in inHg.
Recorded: 29.3 inHg
